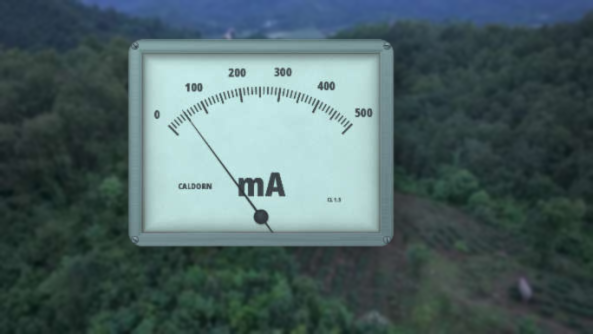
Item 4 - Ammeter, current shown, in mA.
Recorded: 50 mA
